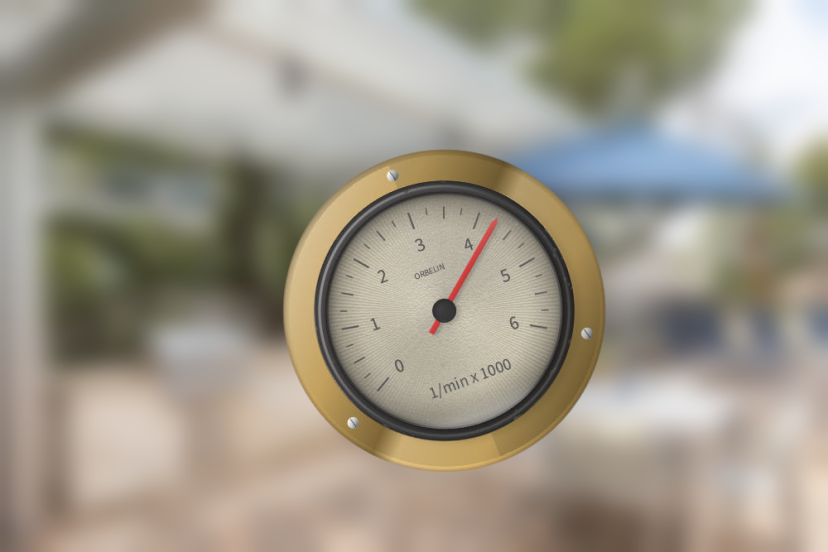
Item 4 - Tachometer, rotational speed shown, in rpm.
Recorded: 4250 rpm
